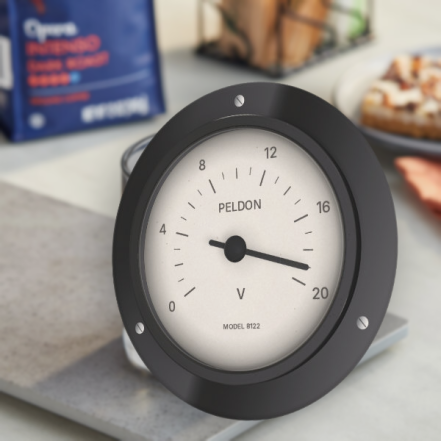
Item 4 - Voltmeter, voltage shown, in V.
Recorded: 19 V
